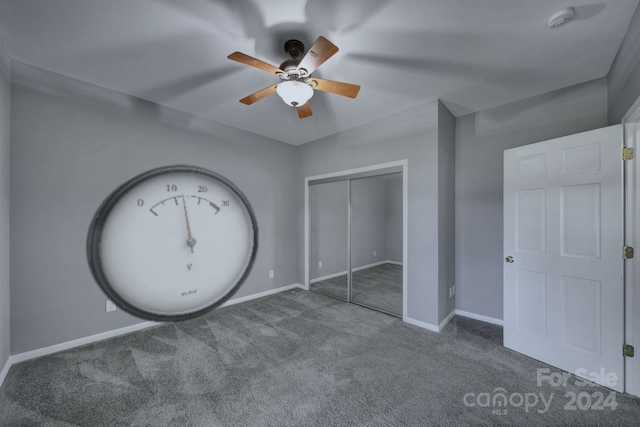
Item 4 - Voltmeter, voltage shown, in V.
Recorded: 12.5 V
